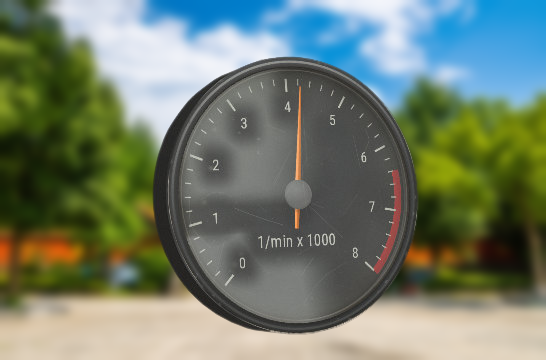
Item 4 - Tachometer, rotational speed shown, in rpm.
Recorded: 4200 rpm
